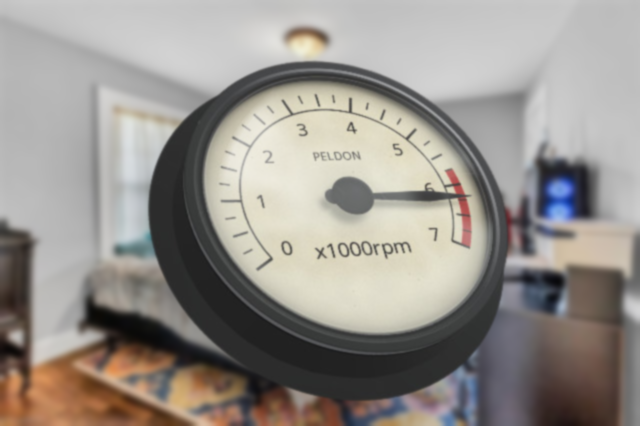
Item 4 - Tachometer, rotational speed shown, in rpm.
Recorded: 6250 rpm
